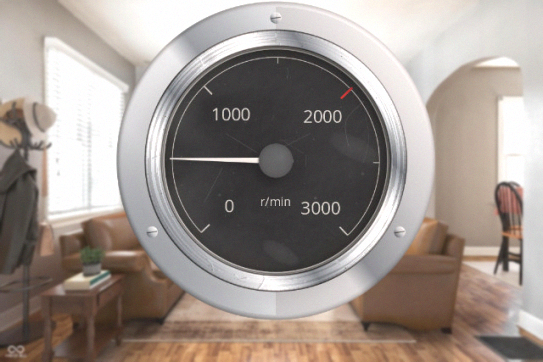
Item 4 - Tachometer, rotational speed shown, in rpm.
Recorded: 500 rpm
